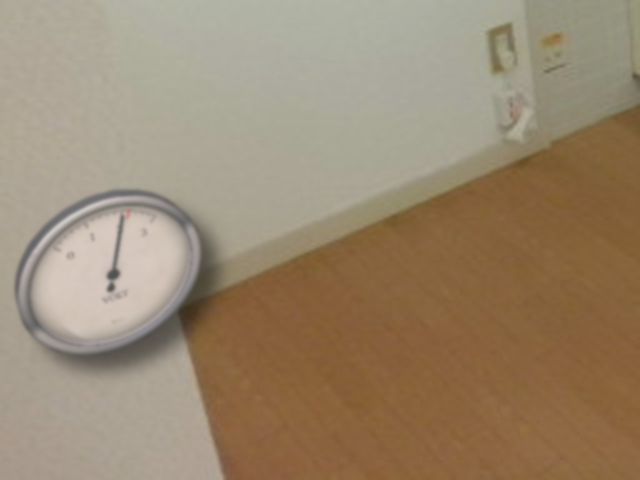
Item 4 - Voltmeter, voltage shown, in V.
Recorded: 2 V
